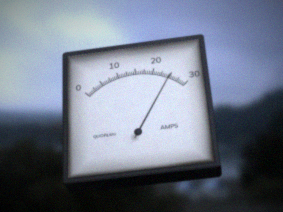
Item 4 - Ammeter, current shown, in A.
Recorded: 25 A
